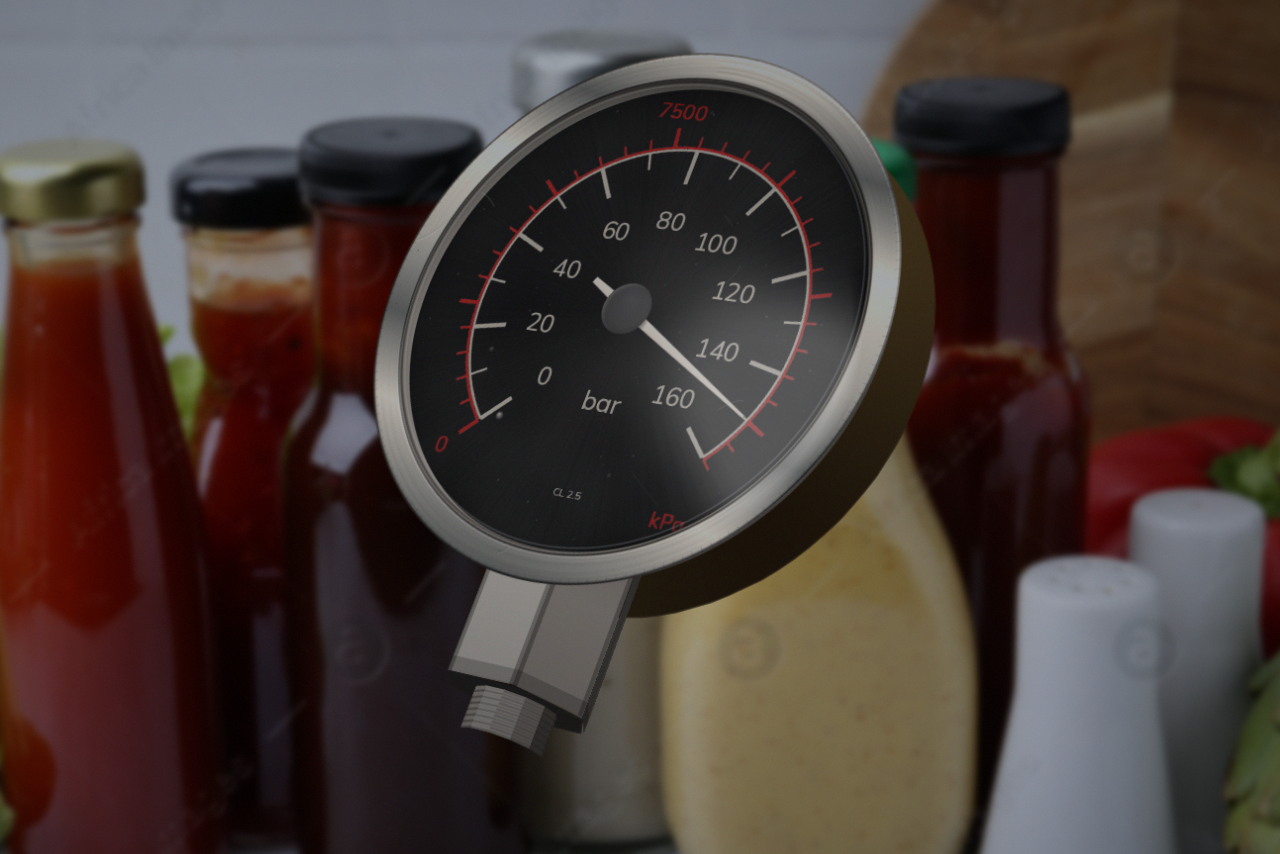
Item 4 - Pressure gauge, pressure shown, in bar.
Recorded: 150 bar
